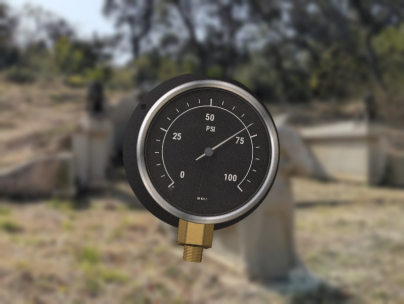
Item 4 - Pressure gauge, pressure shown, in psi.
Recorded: 70 psi
